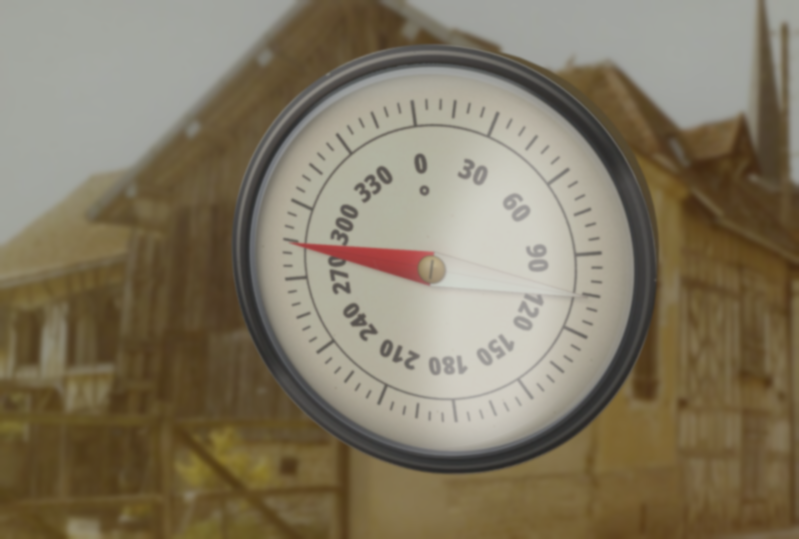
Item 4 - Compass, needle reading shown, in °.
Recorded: 285 °
